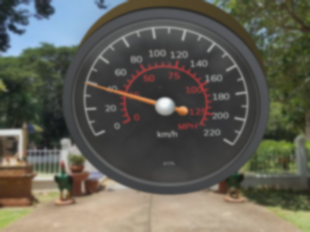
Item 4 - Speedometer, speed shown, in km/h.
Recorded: 40 km/h
